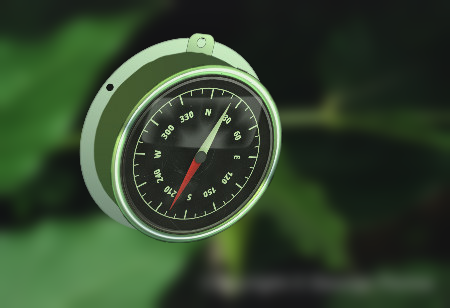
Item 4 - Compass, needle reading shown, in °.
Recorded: 200 °
